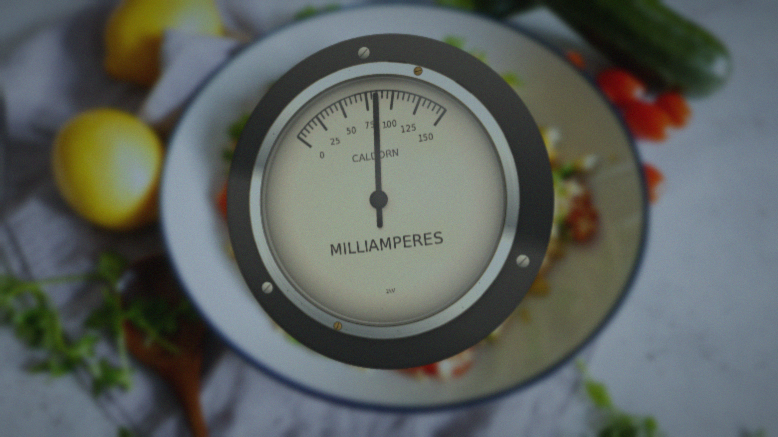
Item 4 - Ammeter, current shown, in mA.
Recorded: 85 mA
